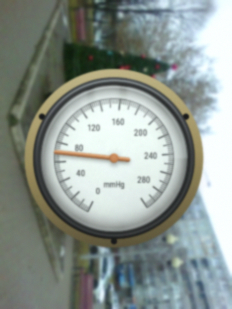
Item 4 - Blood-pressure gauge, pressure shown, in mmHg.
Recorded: 70 mmHg
